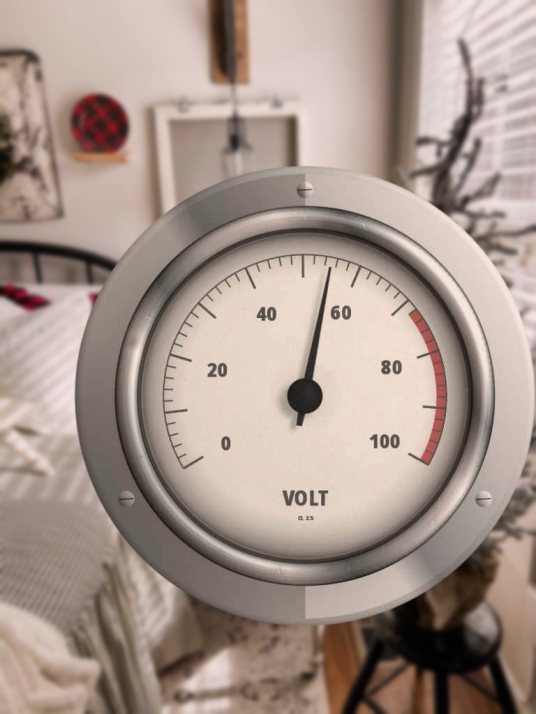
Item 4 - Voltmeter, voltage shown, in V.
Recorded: 55 V
